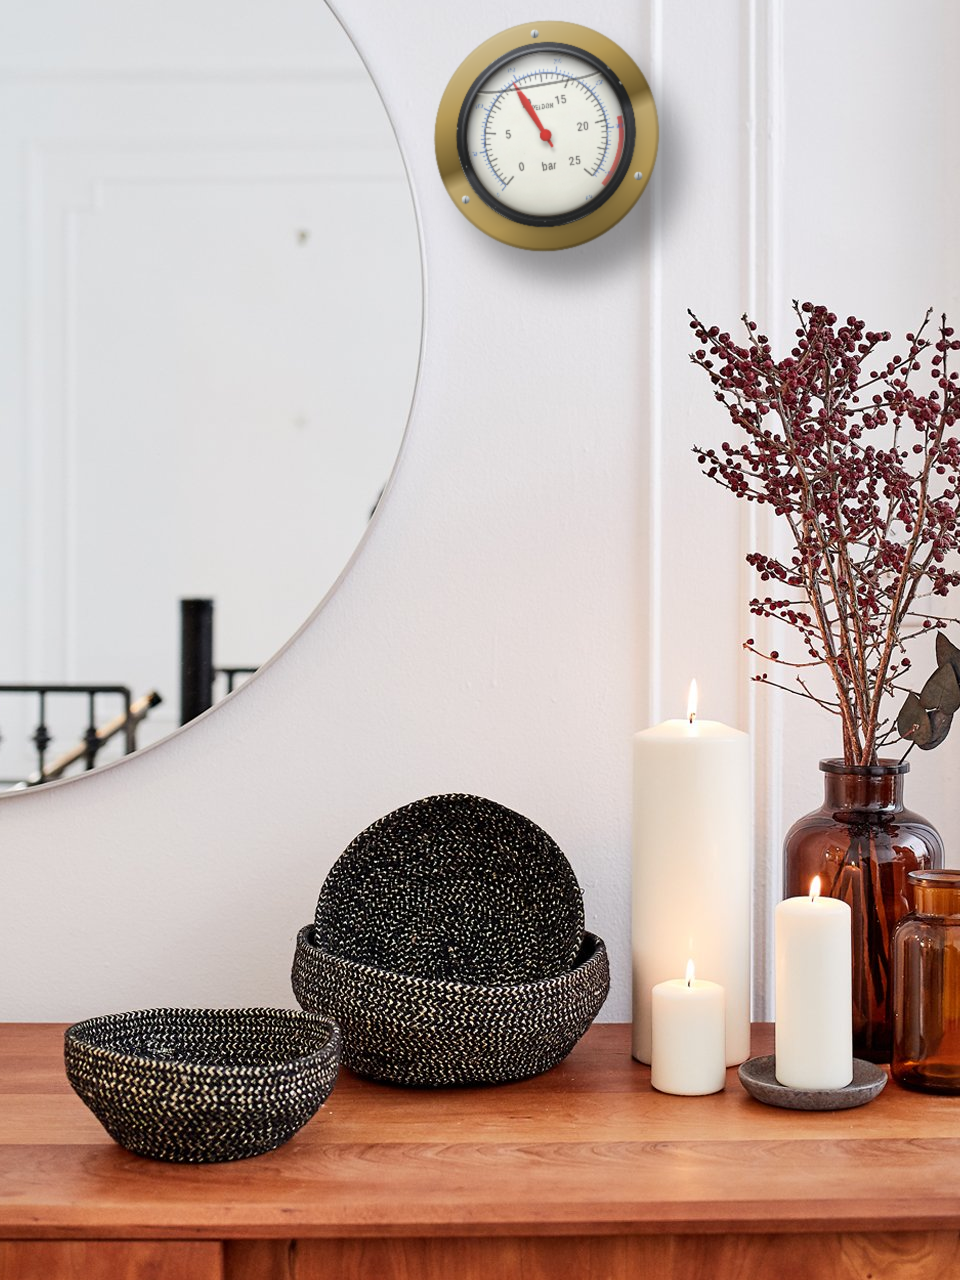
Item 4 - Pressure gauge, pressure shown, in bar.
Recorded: 10 bar
